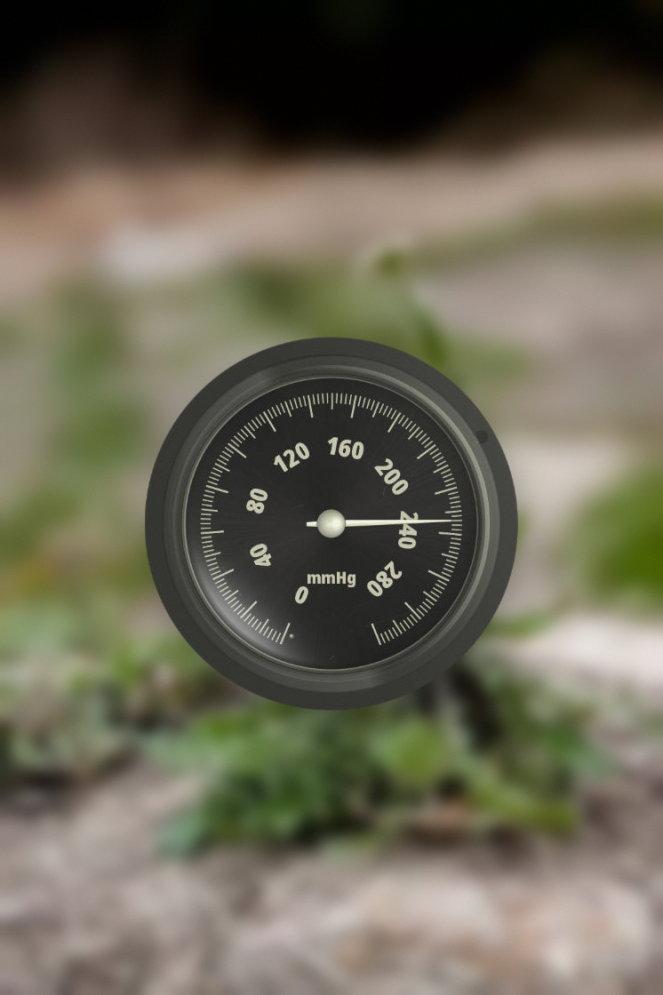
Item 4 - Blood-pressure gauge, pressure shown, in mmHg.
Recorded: 234 mmHg
